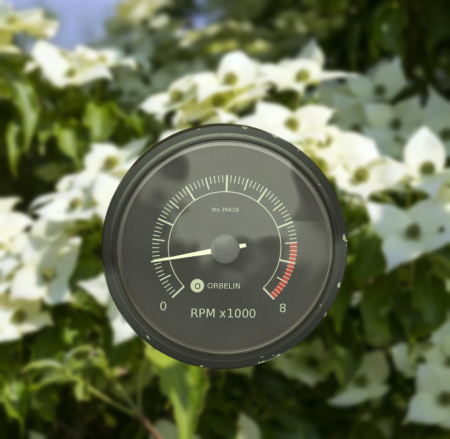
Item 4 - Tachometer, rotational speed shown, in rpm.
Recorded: 1000 rpm
